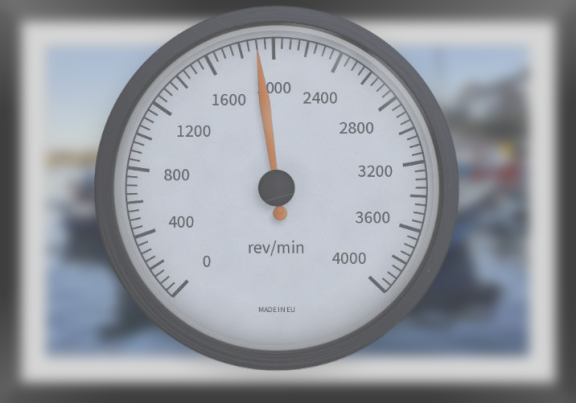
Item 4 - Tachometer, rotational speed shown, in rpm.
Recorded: 1900 rpm
